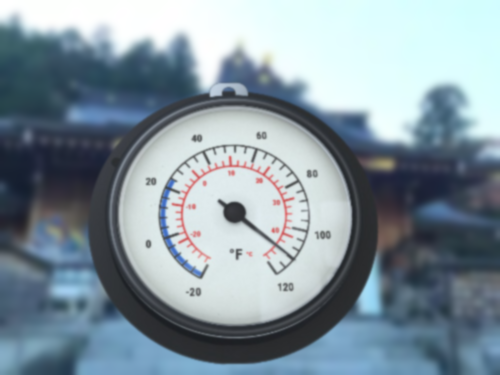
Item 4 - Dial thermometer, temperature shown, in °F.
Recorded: 112 °F
